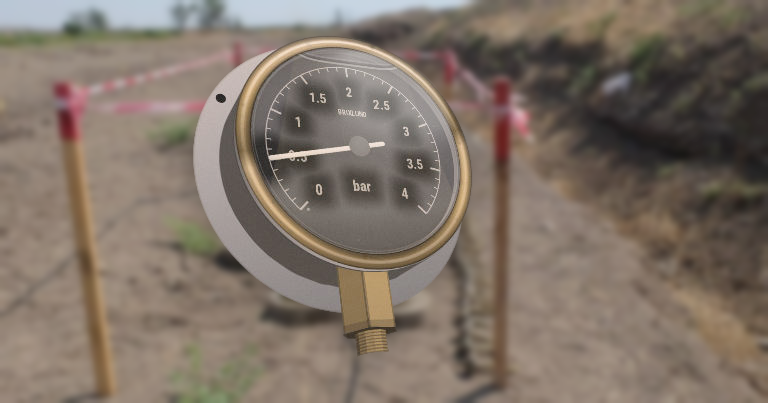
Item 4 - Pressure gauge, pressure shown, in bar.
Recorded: 0.5 bar
